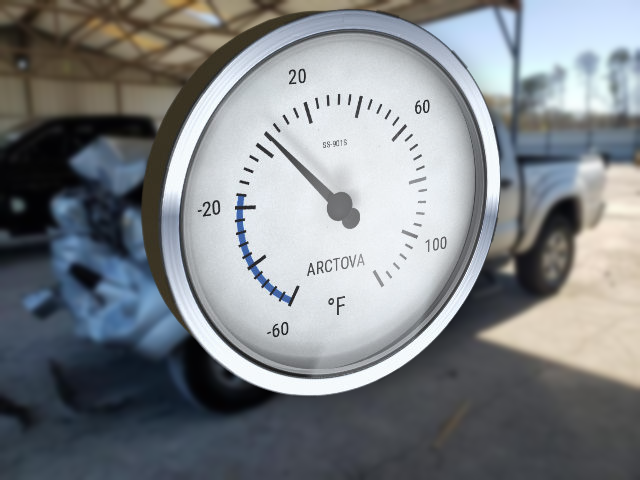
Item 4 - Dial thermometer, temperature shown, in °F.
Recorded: 4 °F
